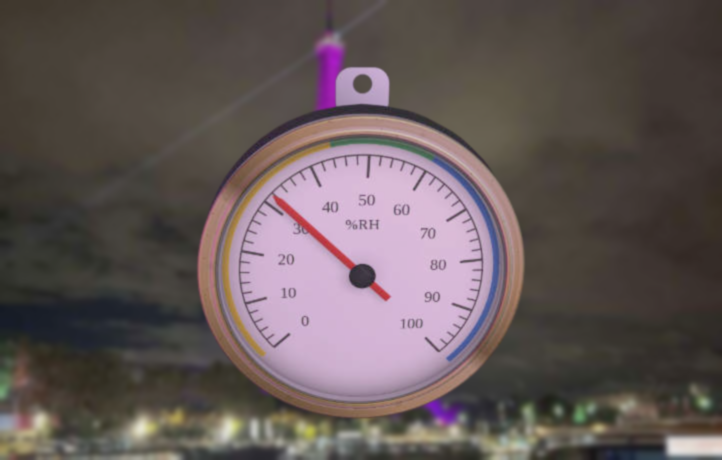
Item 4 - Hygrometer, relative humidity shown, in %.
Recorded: 32 %
